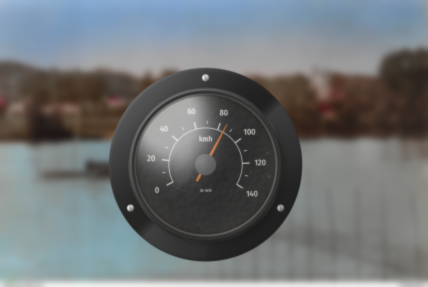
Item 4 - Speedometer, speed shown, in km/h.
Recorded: 85 km/h
